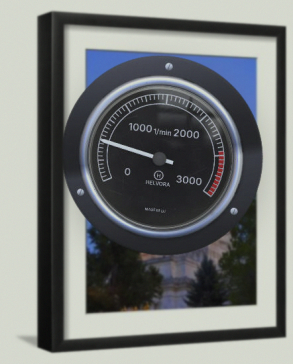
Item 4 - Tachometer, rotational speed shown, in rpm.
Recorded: 500 rpm
